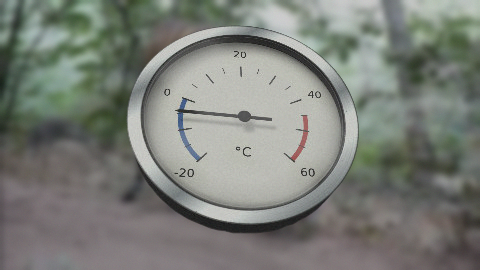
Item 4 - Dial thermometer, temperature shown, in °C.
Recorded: -5 °C
